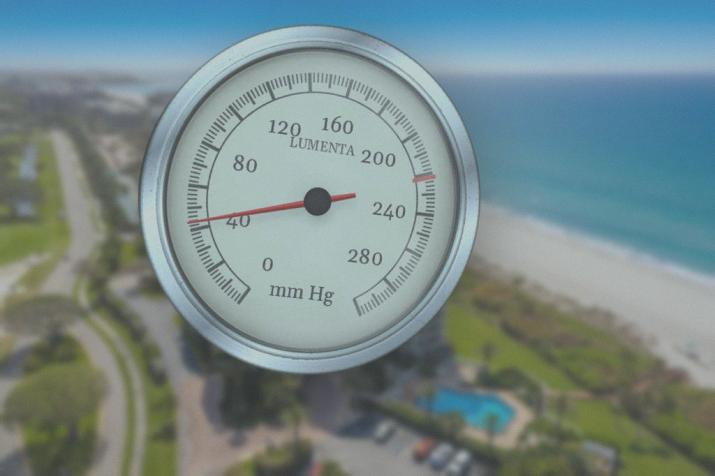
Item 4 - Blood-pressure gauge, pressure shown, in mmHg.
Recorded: 44 mmHg
